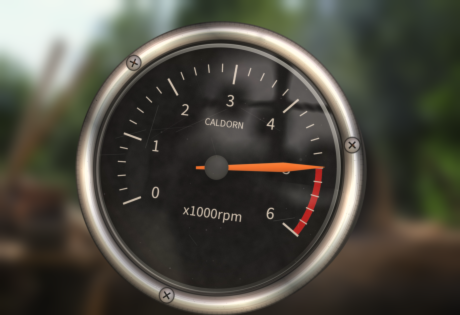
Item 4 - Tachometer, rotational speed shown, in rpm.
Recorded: 5000 rpm
